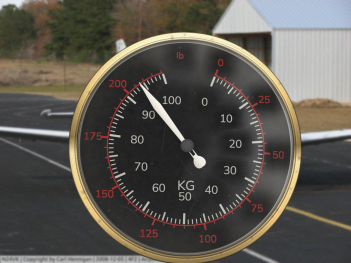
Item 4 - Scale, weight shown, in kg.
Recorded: 94 kg
